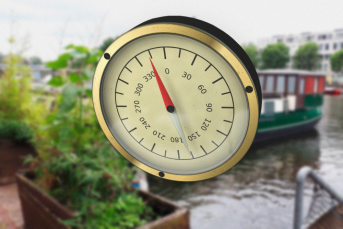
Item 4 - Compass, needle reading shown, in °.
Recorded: 345 °
